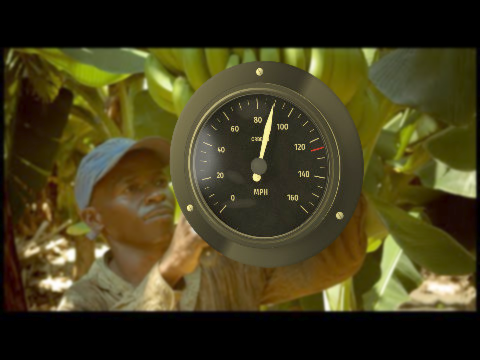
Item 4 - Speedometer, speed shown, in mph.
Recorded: 90 mph
